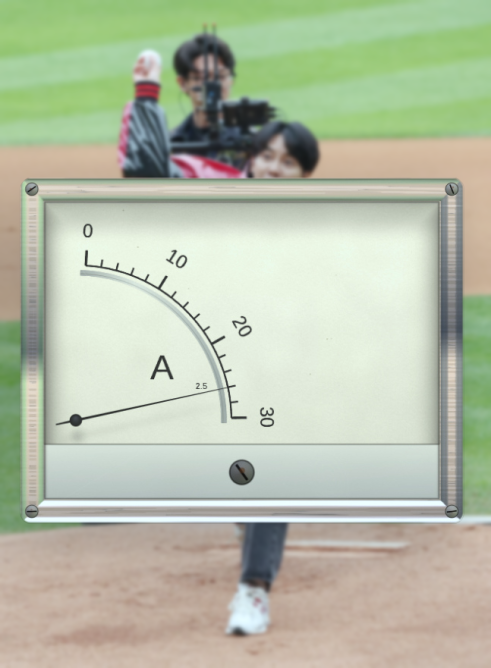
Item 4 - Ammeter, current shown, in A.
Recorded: 26 A
